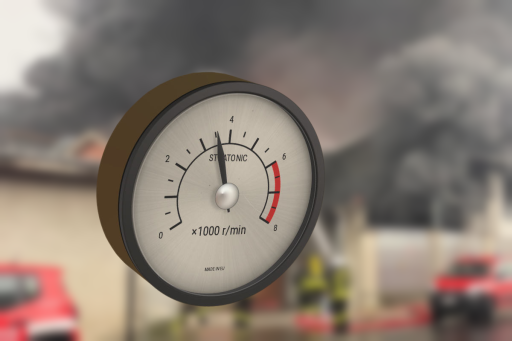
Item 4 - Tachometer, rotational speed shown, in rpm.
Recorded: 3500 rpm
